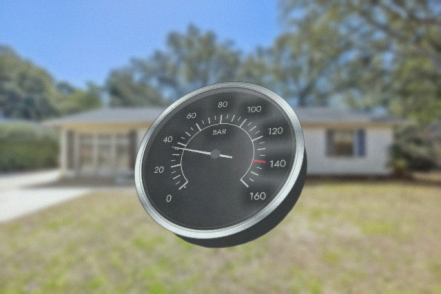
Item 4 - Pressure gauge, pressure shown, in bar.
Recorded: 35 bar
